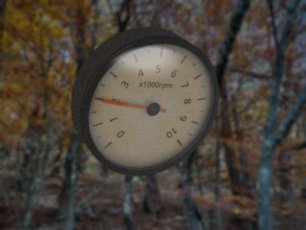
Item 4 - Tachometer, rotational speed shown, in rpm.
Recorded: 2000 rpm
